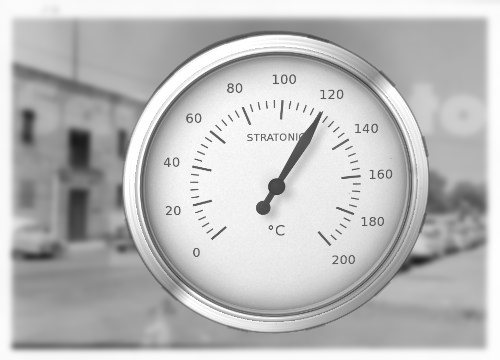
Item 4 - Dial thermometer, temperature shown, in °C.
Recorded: 120 °C
